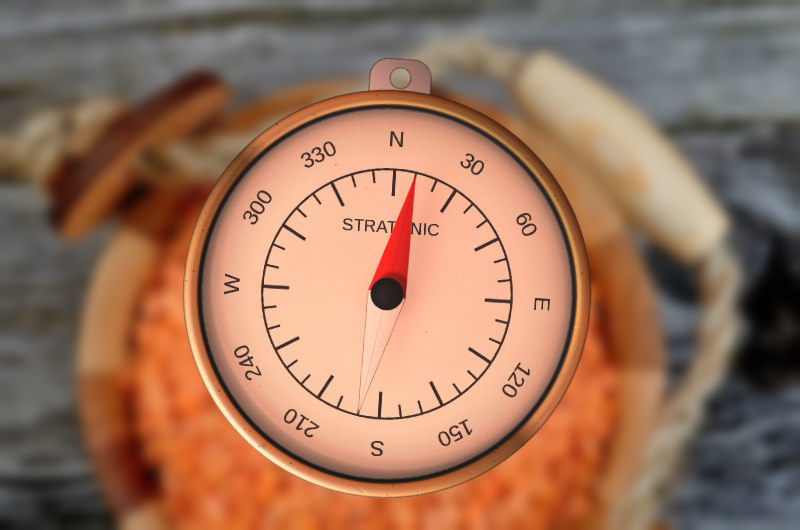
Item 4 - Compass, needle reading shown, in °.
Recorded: 10 °
